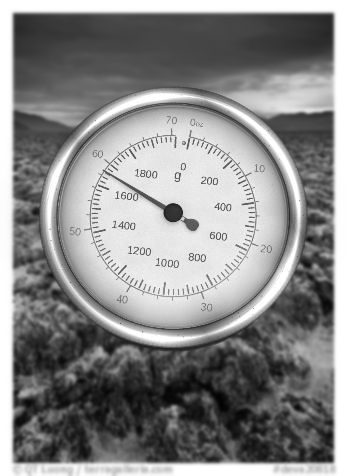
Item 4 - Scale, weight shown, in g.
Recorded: 1660 g
